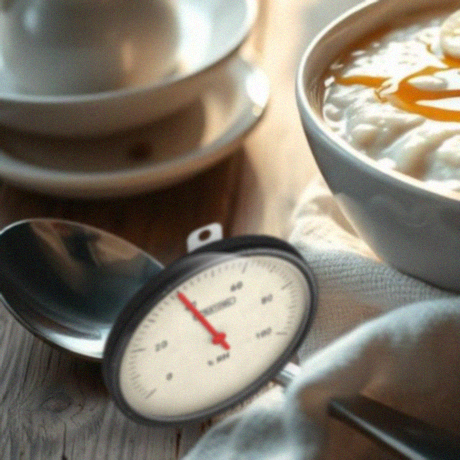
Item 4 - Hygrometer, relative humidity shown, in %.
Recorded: 40 %
